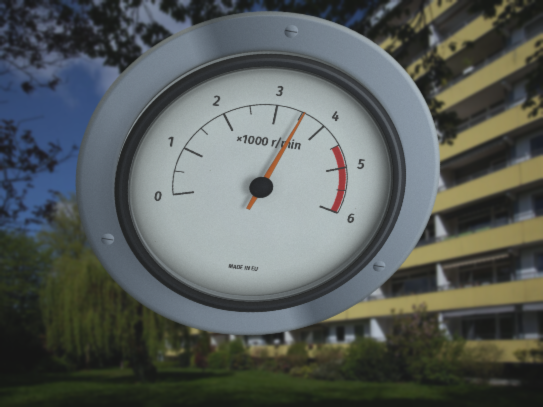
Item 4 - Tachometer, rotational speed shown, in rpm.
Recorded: 3500 rpm
